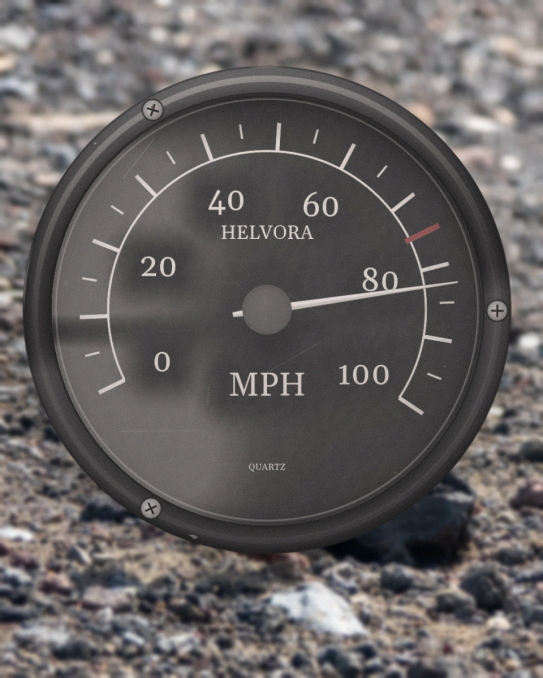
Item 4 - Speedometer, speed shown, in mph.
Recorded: 82.5 mph
